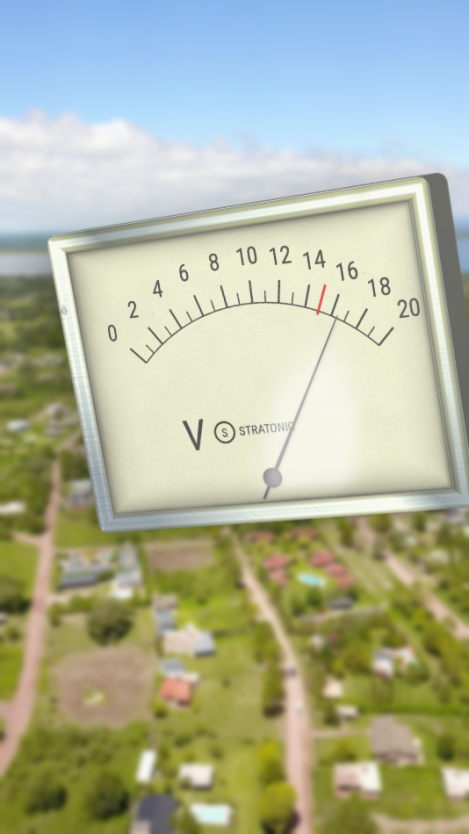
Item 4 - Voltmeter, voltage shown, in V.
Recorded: 16.5 V
